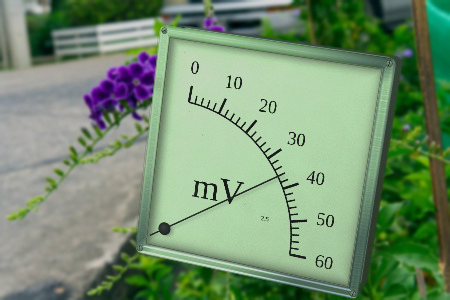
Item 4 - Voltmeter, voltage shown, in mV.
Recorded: 36 mV
